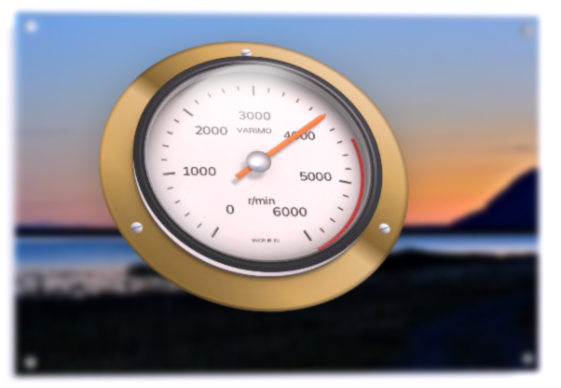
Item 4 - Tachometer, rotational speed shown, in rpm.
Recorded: 4000 rpm
